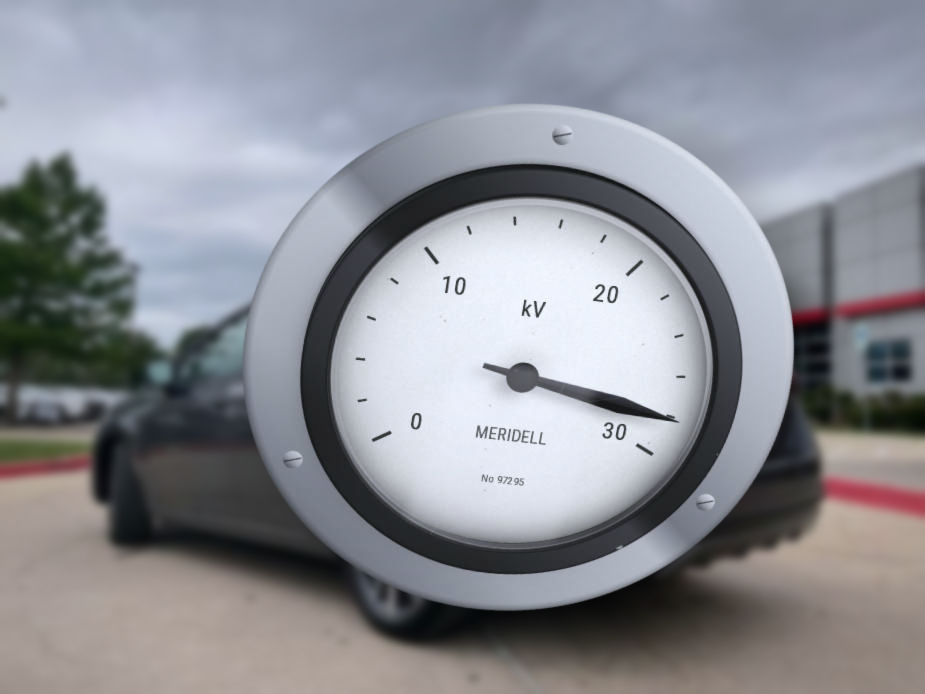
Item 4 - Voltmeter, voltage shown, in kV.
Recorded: 28 kV
